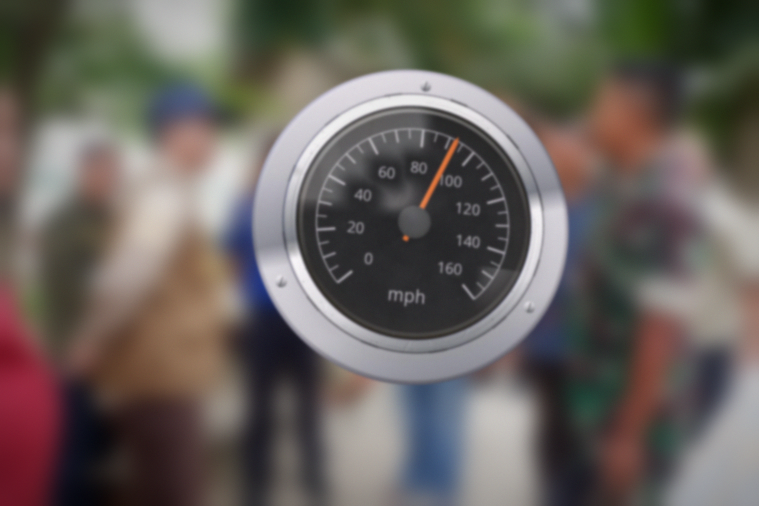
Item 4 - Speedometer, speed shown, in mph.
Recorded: 92.5 mph
